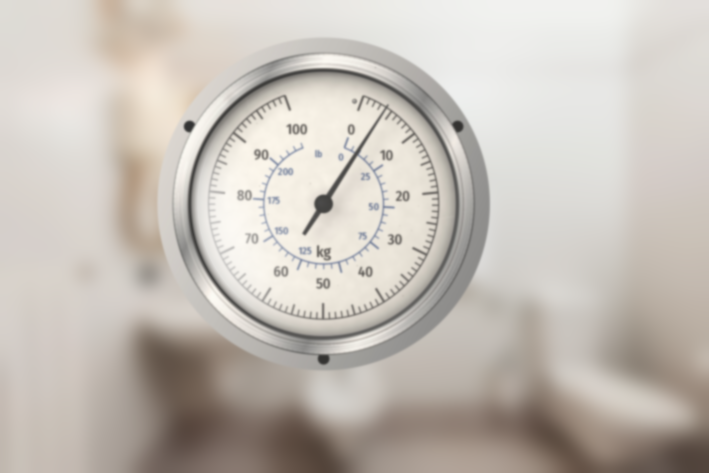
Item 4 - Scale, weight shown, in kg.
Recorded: 4 kg
